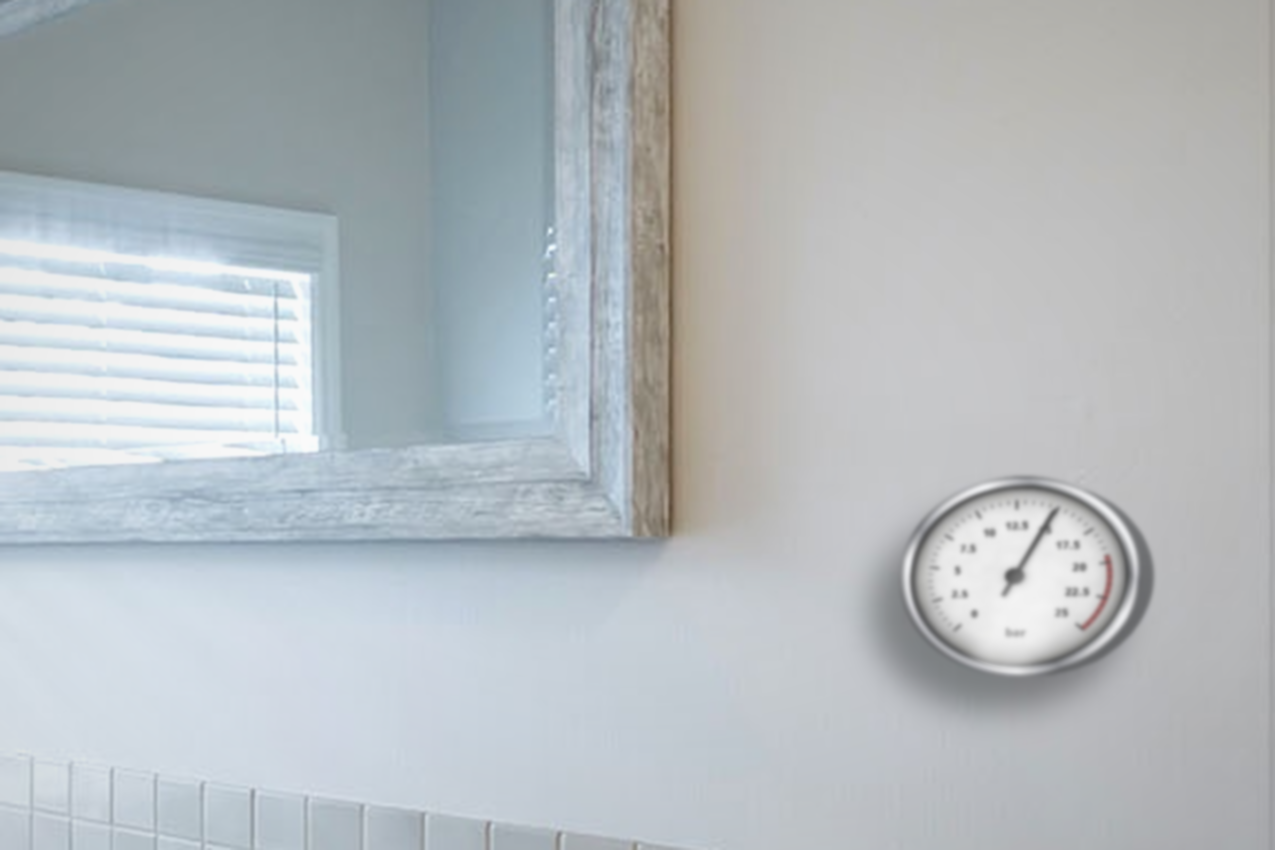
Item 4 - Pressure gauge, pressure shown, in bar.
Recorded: 15 bar
